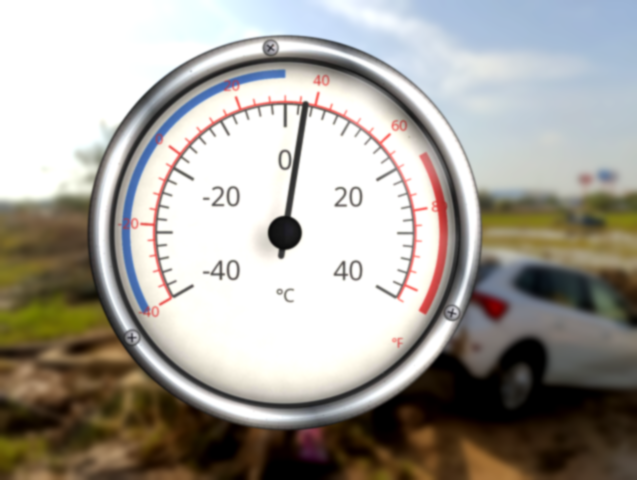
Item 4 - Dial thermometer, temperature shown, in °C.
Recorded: 3 °C
